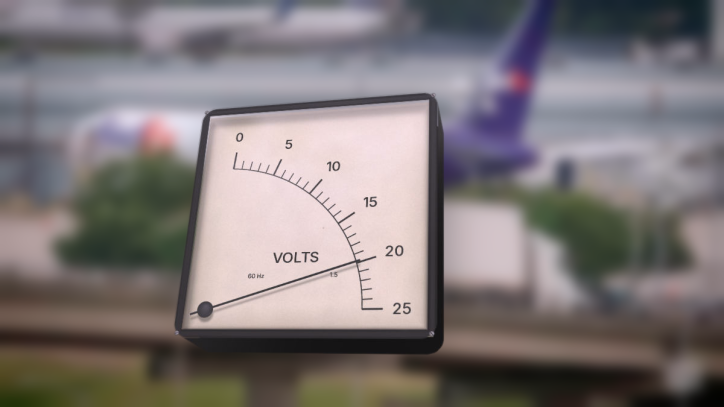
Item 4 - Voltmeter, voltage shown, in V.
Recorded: 20 V
